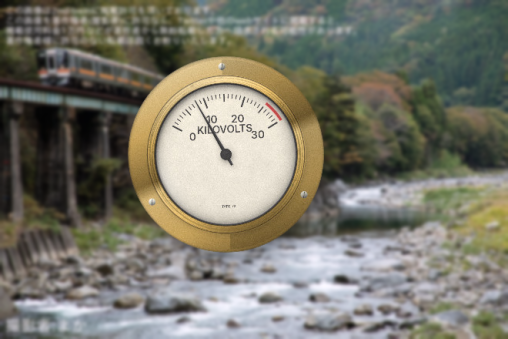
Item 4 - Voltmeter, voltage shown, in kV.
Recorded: 8 kV
